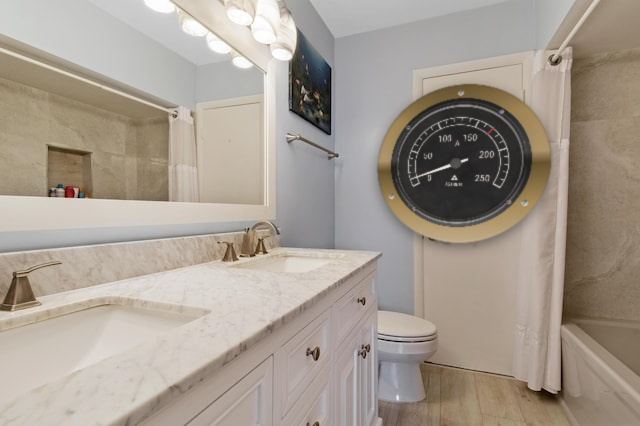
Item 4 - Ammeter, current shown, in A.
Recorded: 10 A
